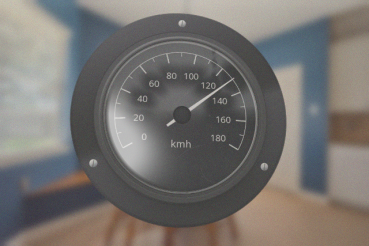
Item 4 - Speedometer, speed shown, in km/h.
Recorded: 130 km/h
